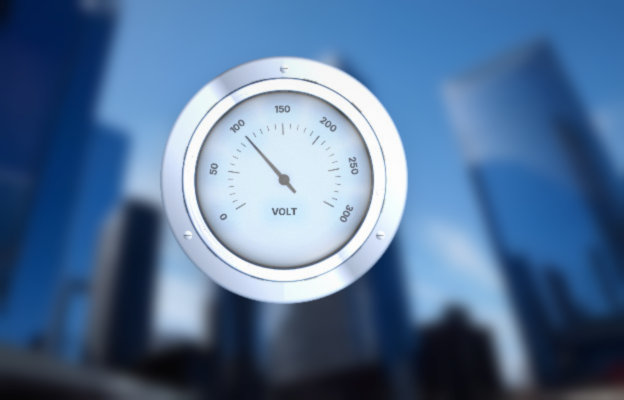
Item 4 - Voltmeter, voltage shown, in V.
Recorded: 100 V
